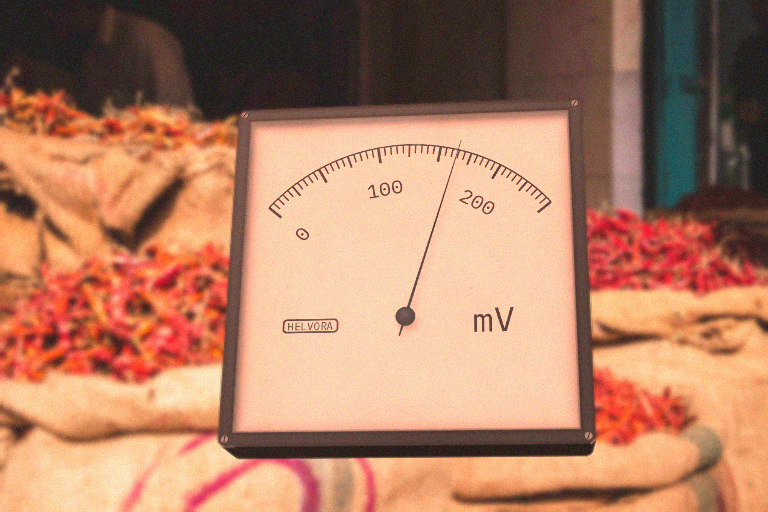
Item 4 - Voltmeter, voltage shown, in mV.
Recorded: 165 mV
